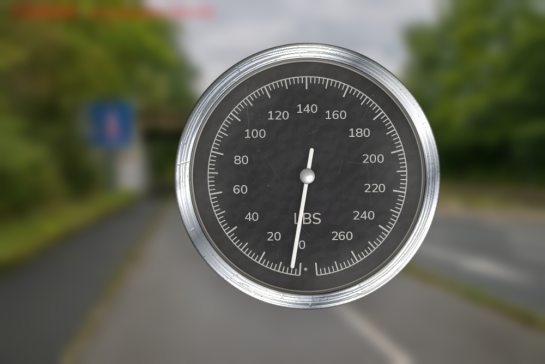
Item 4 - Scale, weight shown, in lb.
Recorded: 4 lb
